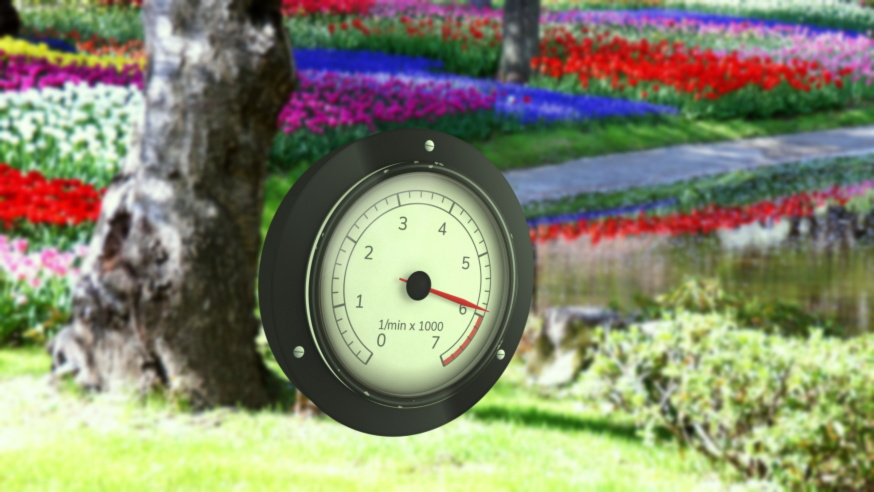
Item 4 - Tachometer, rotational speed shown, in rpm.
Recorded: 5900 rpm
